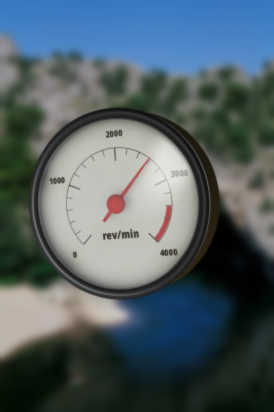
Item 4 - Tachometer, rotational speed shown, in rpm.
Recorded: 2600 rpm
